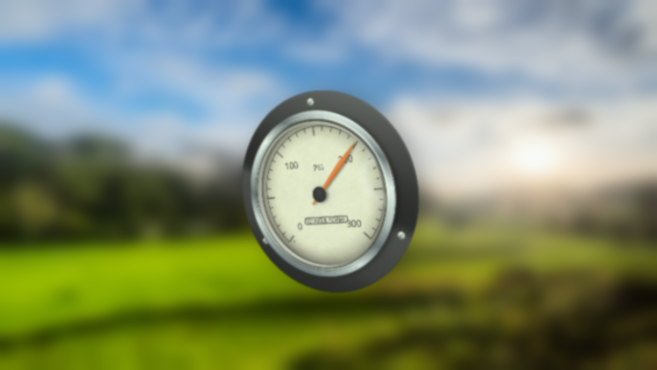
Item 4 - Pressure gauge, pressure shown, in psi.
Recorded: 200 psi
